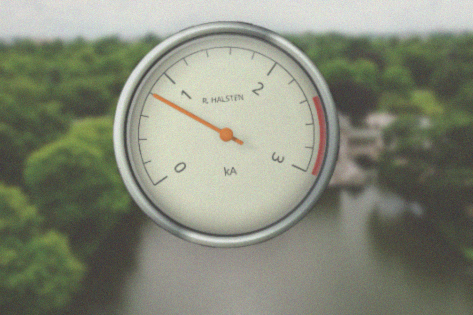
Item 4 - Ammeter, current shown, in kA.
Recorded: 0.8 kA
